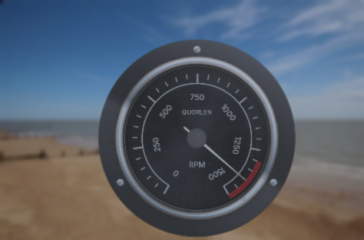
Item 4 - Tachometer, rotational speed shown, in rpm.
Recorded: 1400 rpm
